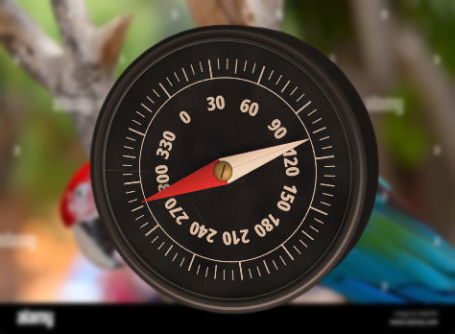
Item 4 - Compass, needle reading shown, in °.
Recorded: 287.5 °
